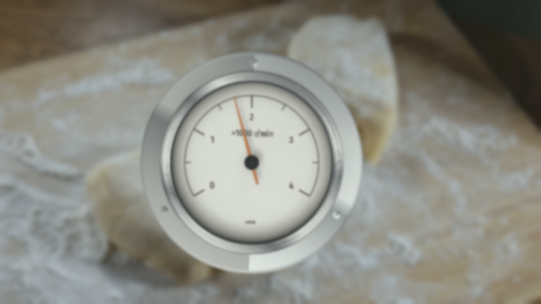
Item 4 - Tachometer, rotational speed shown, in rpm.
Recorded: 1750 rpm
